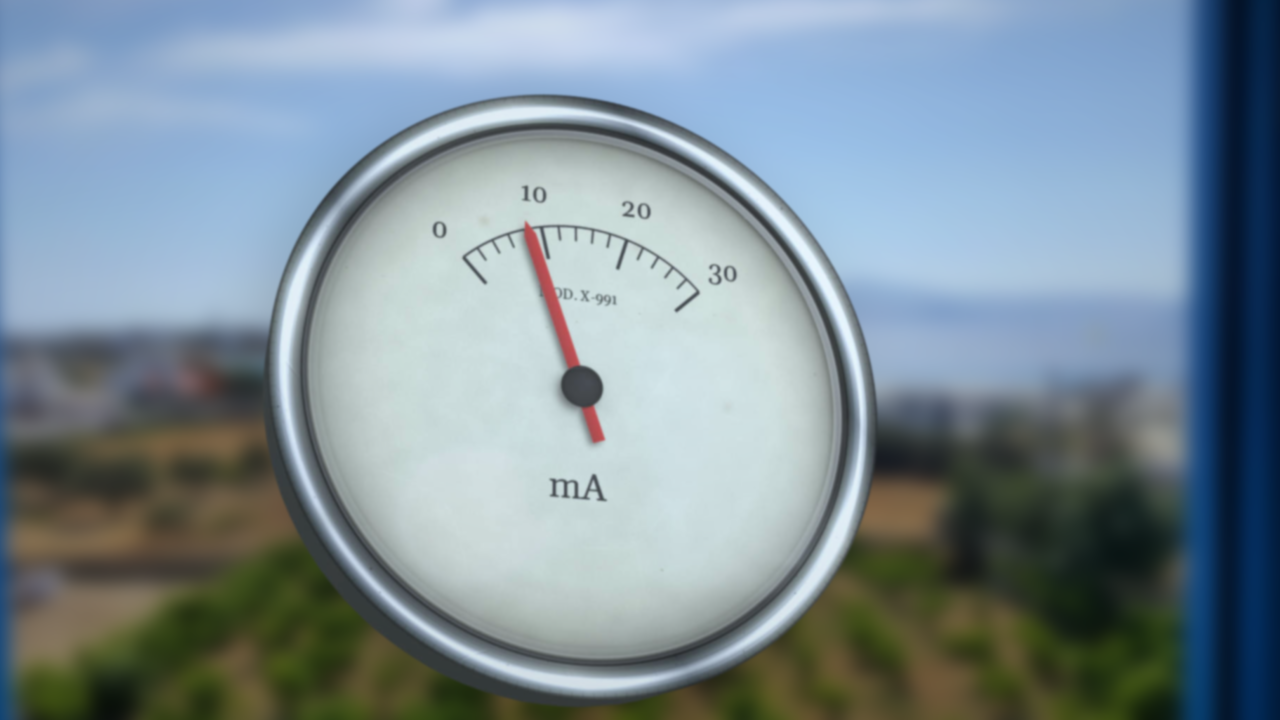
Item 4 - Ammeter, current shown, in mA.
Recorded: 8 mA
